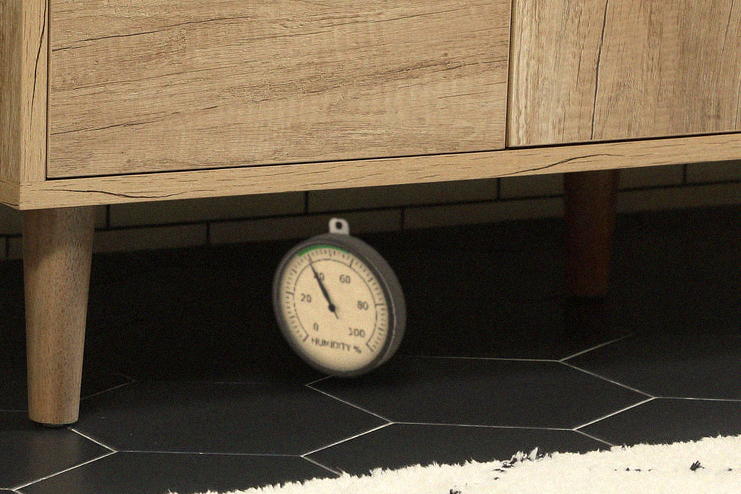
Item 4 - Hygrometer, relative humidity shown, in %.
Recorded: 40 %
